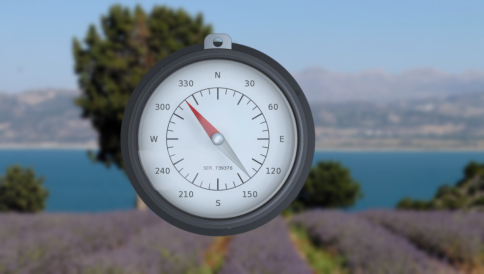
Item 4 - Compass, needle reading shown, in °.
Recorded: 320 °
